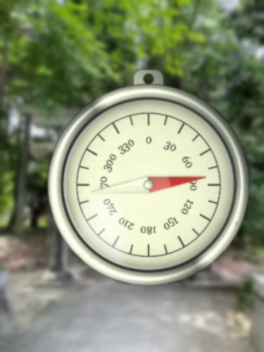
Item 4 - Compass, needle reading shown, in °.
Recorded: 82.5 °
